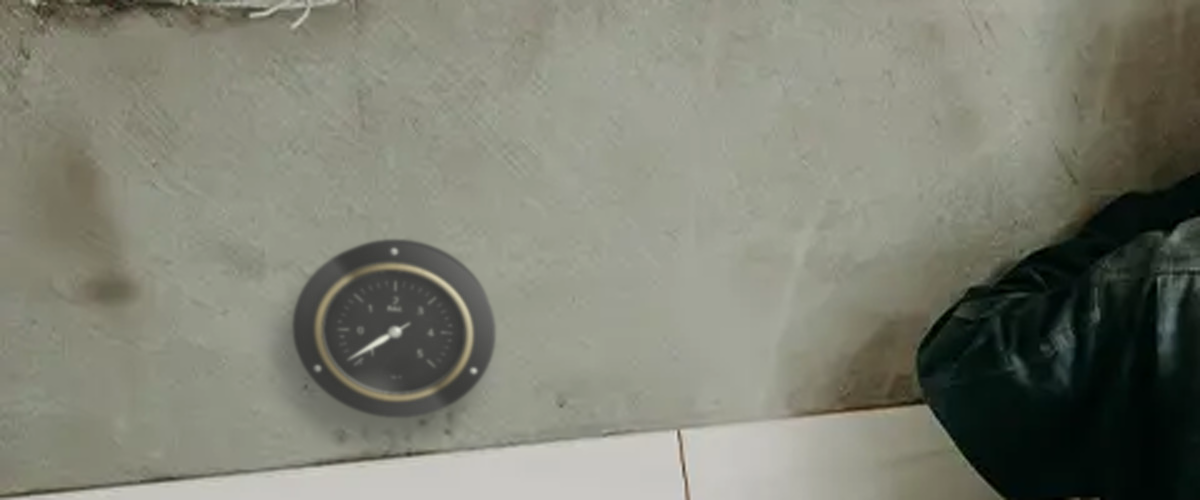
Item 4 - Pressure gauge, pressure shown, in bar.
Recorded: -0.8 bar
